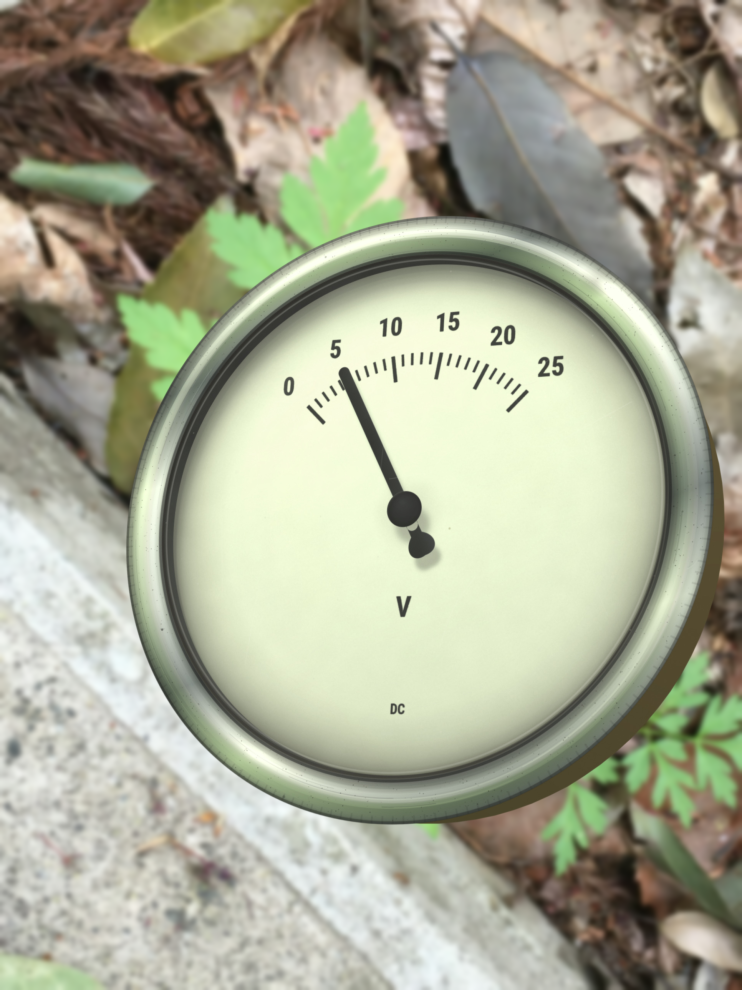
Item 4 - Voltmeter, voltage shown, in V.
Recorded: 5 V
